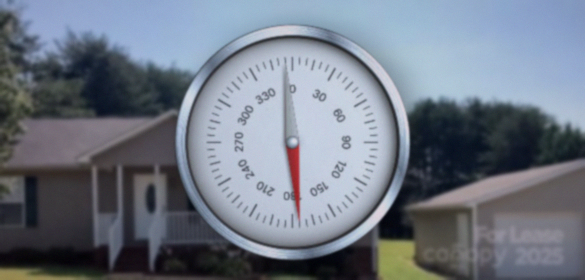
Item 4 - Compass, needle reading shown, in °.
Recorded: 175 °
